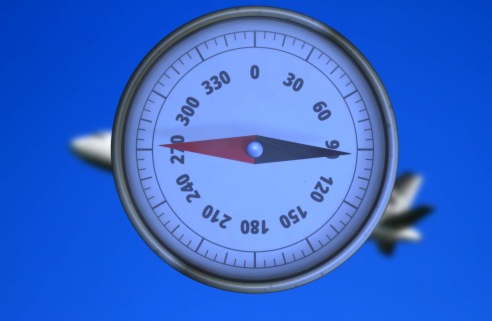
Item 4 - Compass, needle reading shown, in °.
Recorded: 272.5 °
